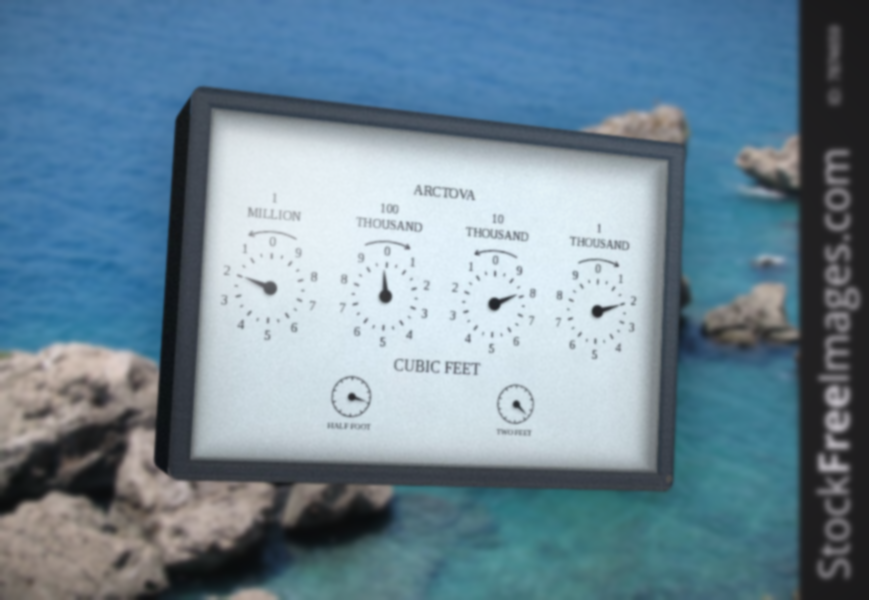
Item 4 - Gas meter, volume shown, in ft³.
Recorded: 198200 ft³
